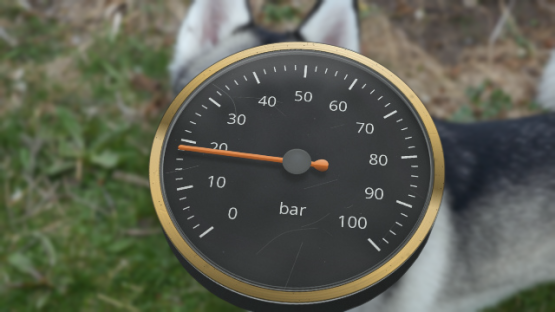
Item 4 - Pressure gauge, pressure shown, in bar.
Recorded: 18 bar
